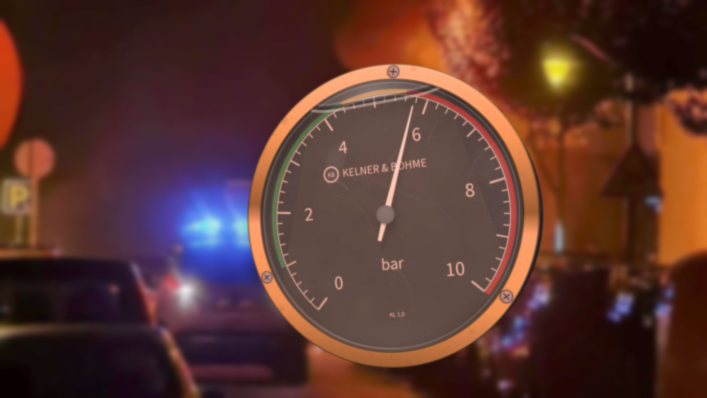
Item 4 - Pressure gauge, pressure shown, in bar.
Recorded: 5.8 bar
